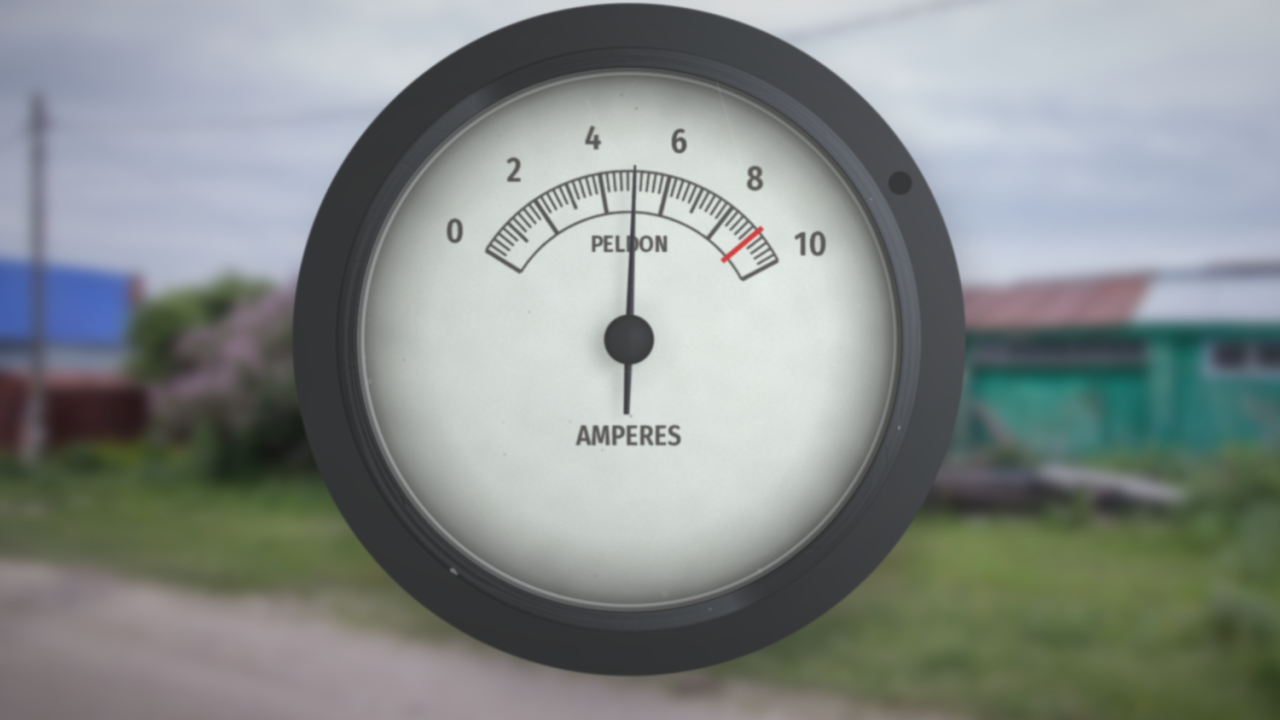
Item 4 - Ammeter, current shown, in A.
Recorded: 5 A
